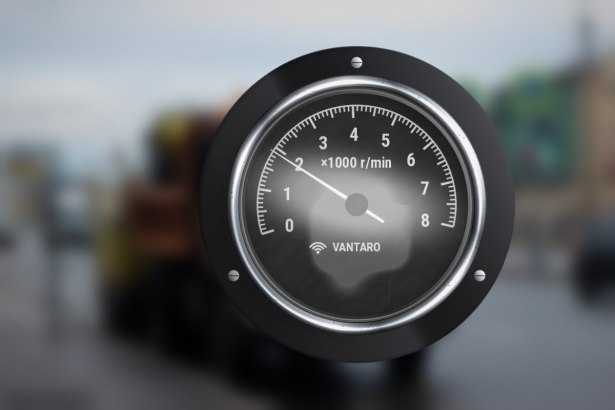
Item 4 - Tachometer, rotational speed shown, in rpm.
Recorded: 1900 rpm
